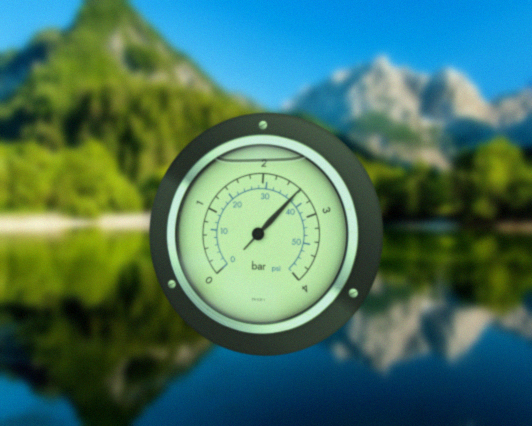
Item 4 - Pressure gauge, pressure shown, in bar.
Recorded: 2.6 bar
